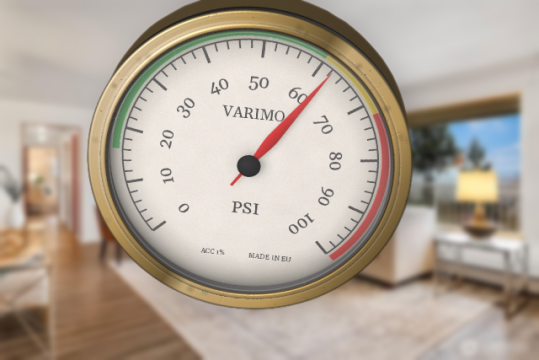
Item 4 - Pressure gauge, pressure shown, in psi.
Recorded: 62 psi
